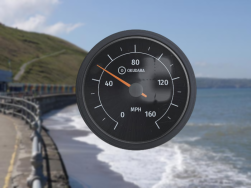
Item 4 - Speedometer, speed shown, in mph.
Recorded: 50 mph
